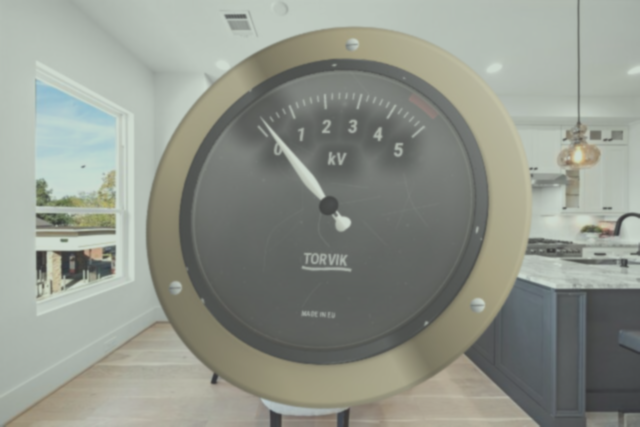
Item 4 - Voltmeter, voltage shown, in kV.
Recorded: 0.2 kV
